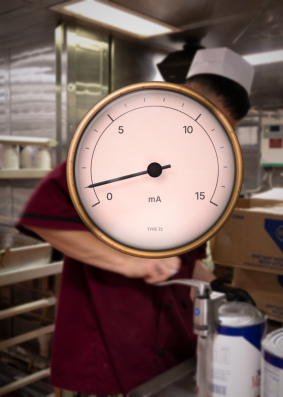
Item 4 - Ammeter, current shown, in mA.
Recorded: 1 mA
